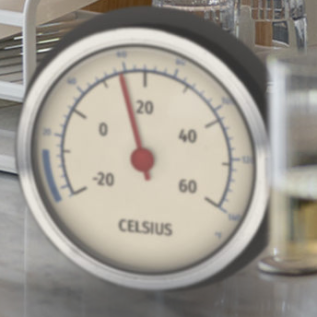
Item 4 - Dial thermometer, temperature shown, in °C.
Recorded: 15 °C
